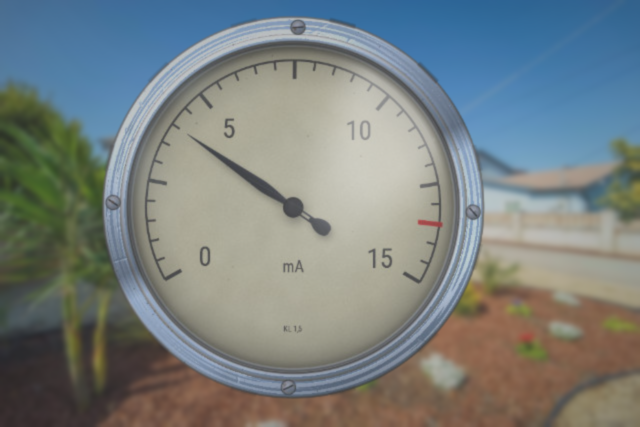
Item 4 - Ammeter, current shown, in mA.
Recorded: 4 mA
